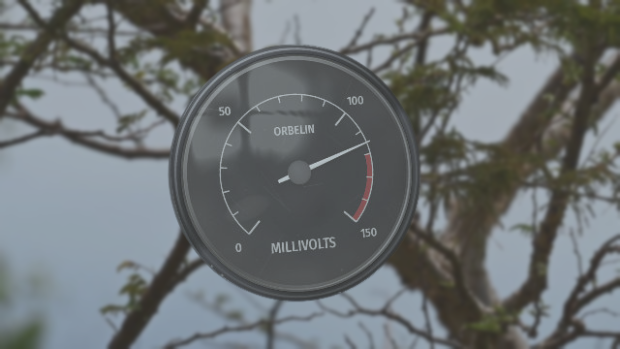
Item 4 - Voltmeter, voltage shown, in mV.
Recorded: 115 mV
